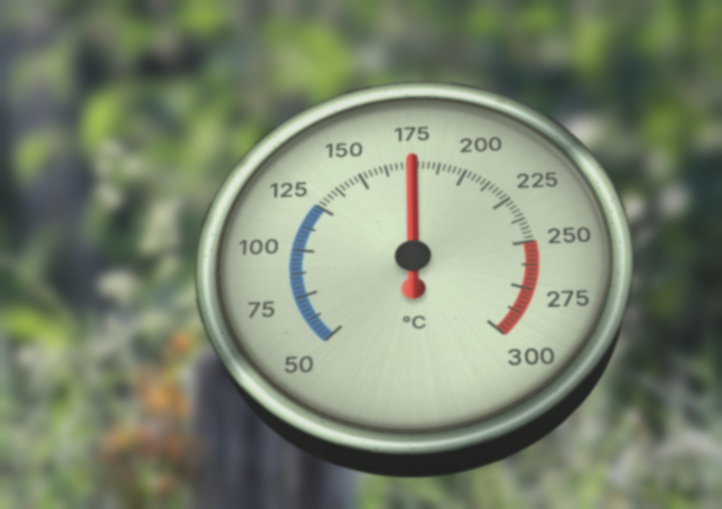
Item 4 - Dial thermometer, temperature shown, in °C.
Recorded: 175 °C
